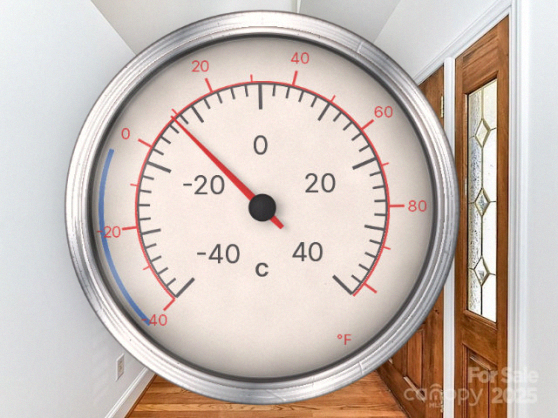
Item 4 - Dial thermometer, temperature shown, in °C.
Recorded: -13 °C
